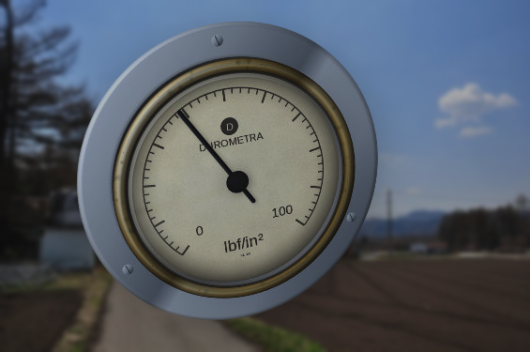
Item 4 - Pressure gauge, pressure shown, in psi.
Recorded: 39 psi
